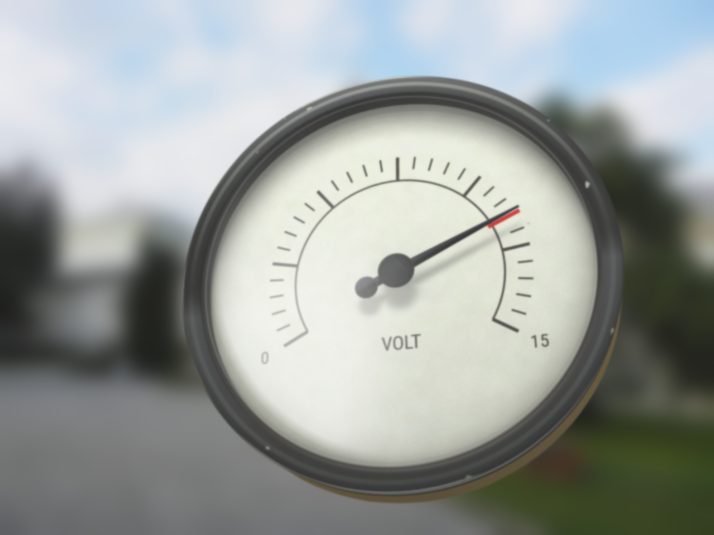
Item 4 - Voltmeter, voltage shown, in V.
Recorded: 11.5 V
